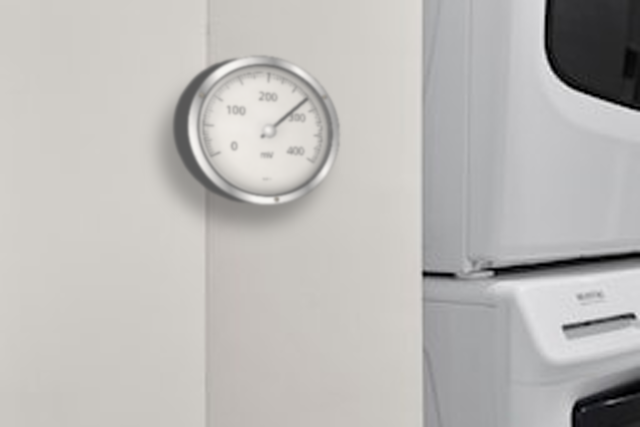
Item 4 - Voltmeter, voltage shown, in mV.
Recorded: 275 mV
